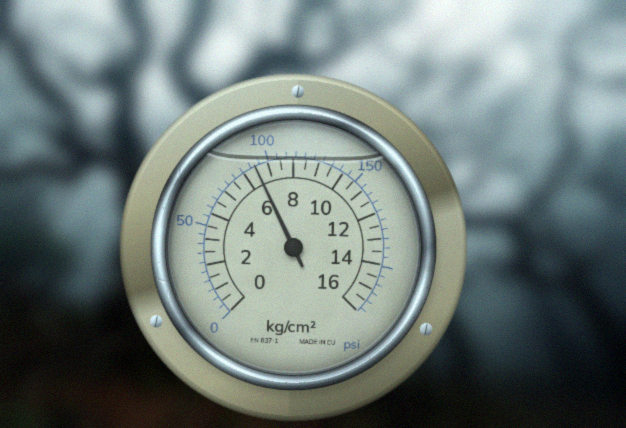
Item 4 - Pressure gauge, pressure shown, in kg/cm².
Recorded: 6.5 kg/cm²
